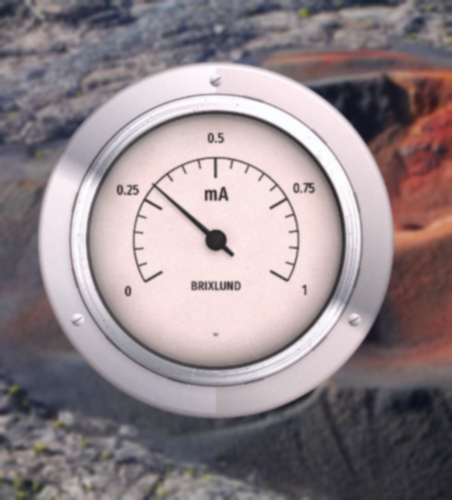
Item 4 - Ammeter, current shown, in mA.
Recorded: 0.3 mA
